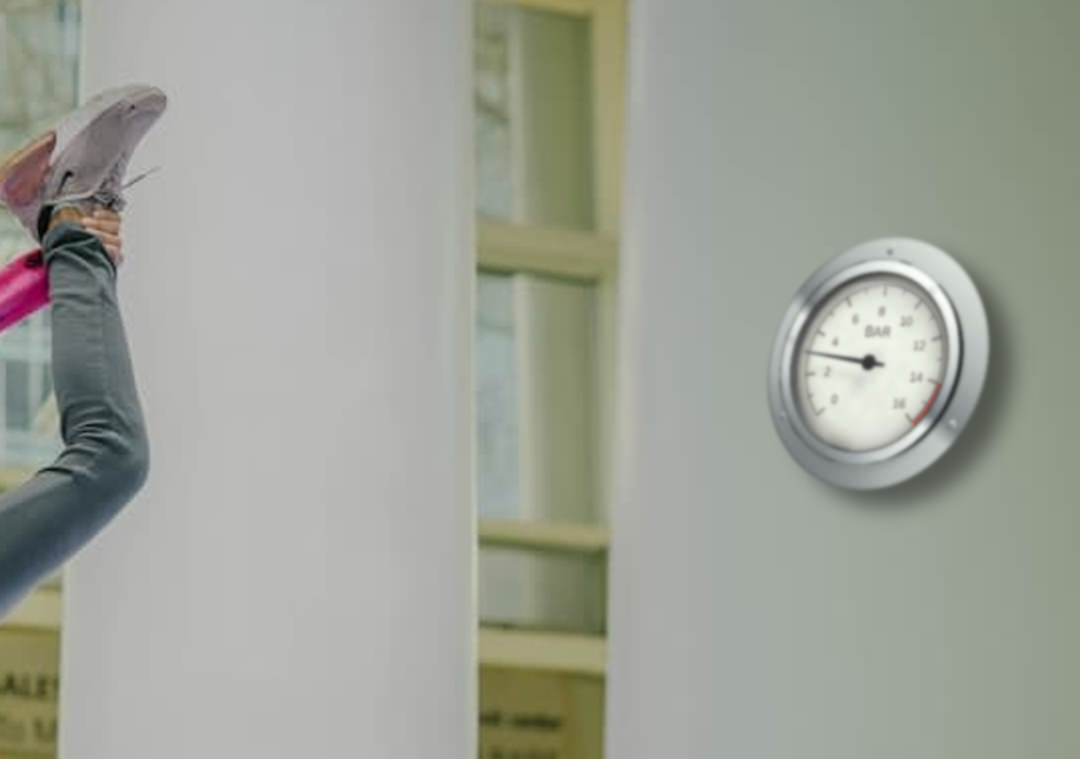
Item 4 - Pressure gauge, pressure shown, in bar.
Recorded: 3 bar
